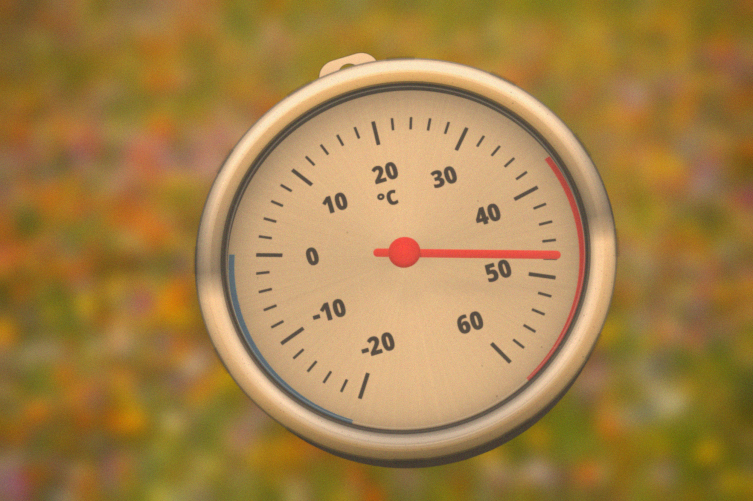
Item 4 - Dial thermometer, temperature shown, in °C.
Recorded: 48 °C
